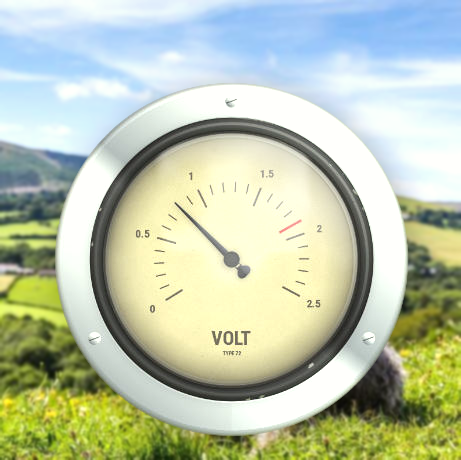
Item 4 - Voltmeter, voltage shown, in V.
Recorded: 0.8 V
